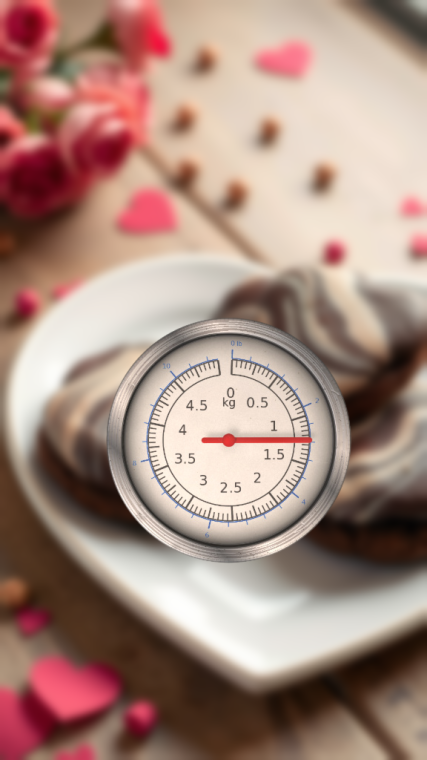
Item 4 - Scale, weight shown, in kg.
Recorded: 1.25 kg
